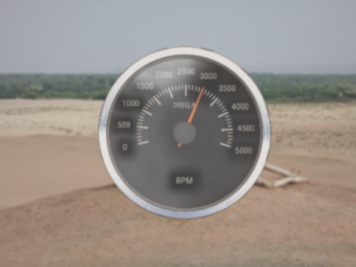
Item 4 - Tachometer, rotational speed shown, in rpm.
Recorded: 3000 rpm
